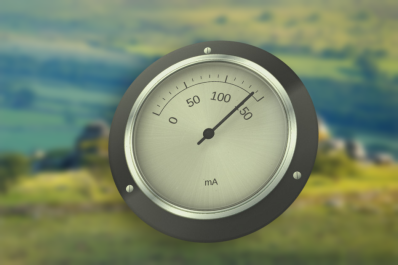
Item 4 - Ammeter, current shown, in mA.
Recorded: 140 mA
